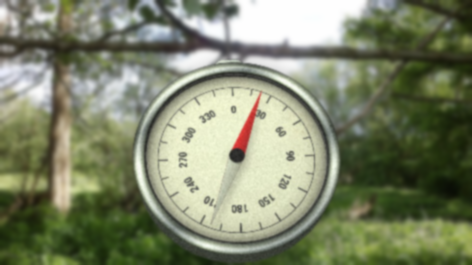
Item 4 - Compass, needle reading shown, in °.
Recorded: 22.5 °
